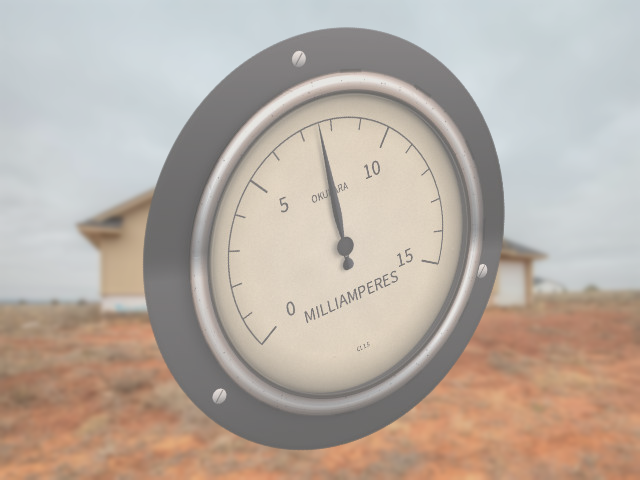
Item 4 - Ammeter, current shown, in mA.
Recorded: 7.5 mA
